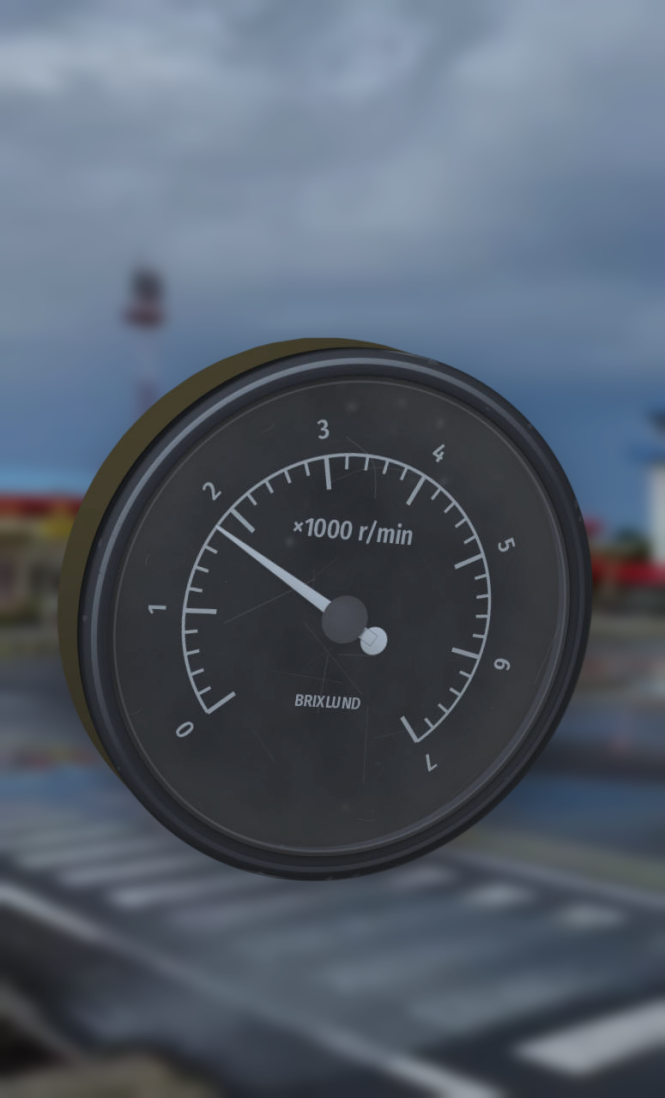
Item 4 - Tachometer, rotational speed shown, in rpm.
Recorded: 1800 rpm
